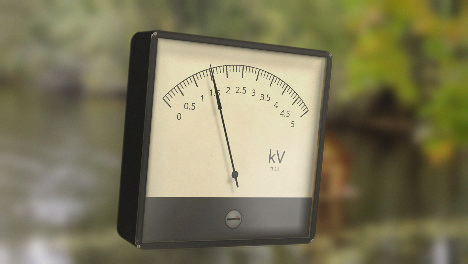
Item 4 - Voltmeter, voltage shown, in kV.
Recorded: 1.5 kV
